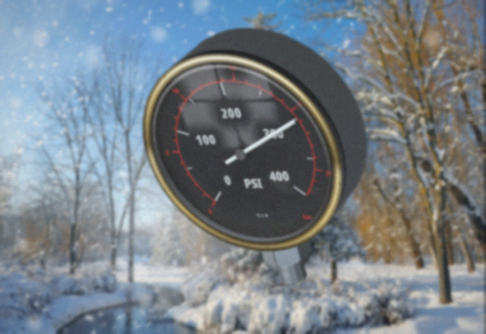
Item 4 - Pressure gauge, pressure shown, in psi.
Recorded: 300 psi
